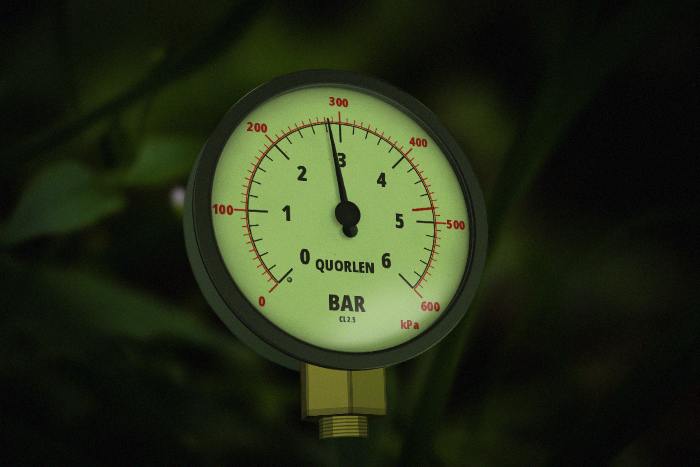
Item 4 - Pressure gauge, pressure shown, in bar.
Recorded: 2.8 bar
